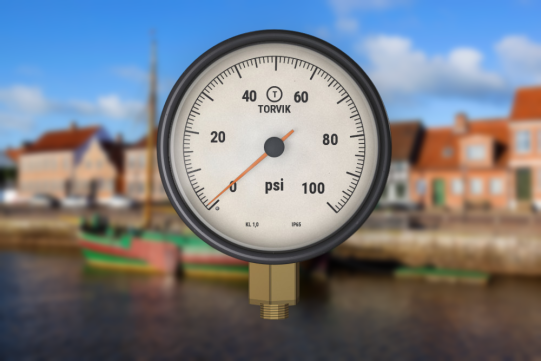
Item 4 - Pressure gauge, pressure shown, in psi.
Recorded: 1 psi
